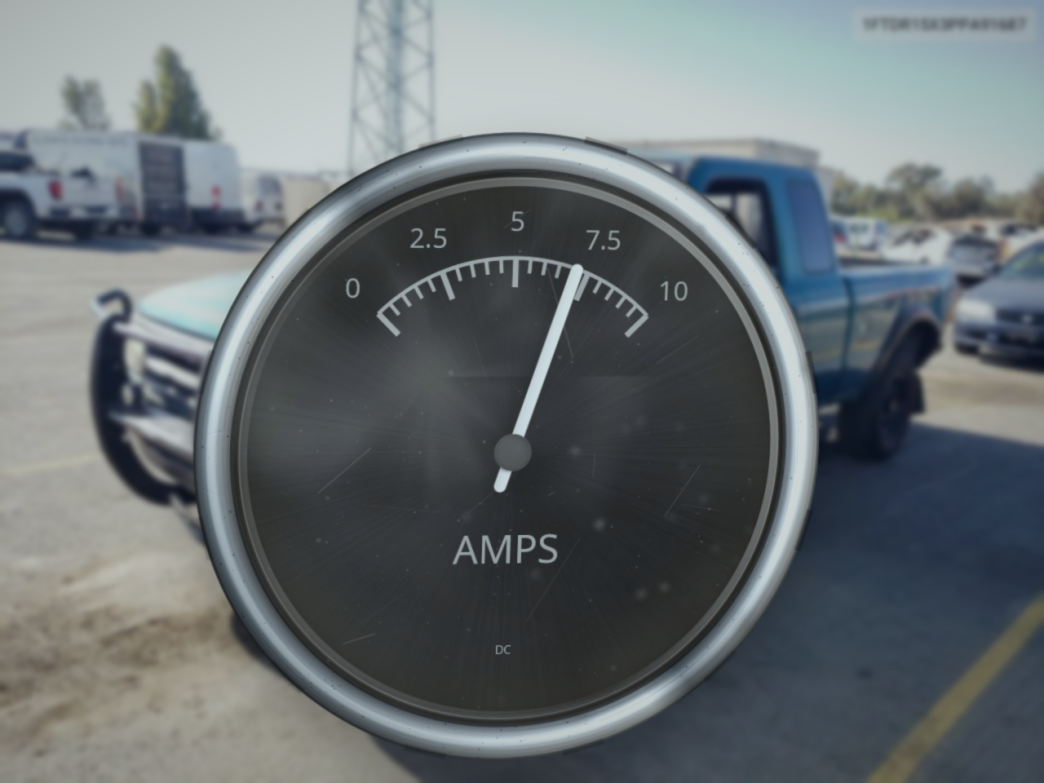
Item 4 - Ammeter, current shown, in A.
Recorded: 7 A
